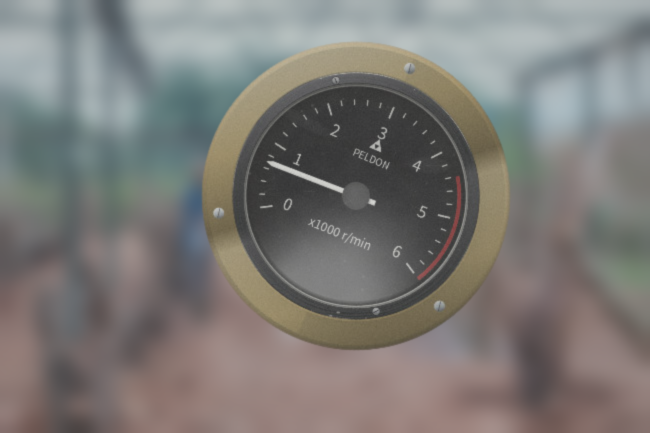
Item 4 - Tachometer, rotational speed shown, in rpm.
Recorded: 700 rpm
